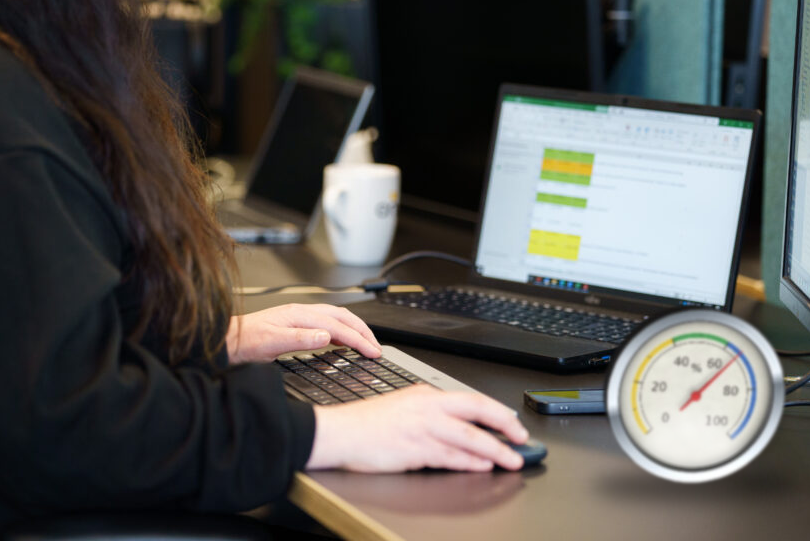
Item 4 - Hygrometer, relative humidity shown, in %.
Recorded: 65 %
